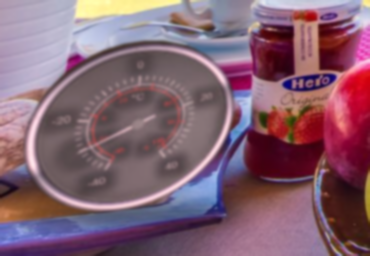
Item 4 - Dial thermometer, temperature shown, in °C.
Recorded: -30 °C
